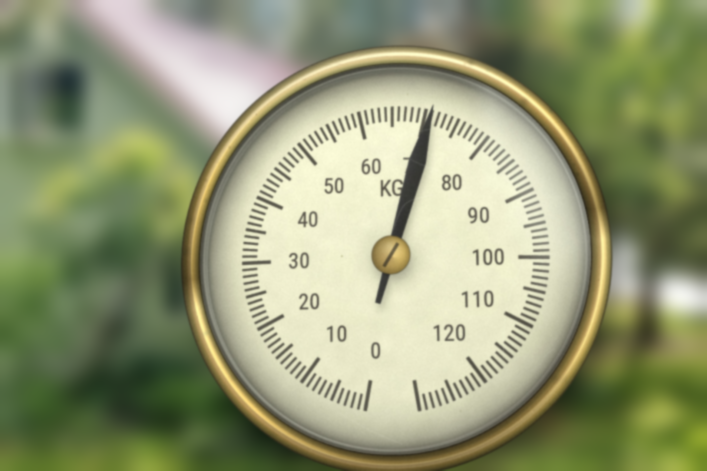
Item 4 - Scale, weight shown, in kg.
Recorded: 71 kg
